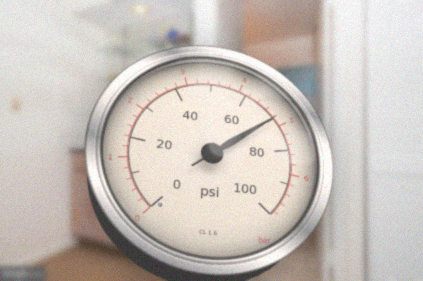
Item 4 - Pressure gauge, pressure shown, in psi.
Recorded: 70 psi
